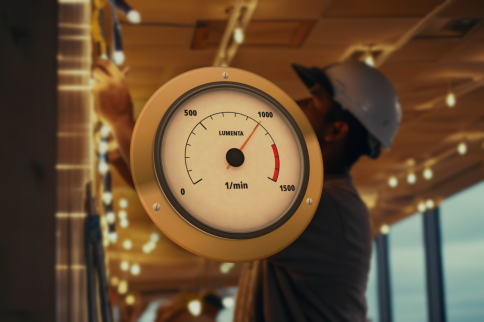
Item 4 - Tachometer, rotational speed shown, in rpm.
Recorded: 1000 rpm
